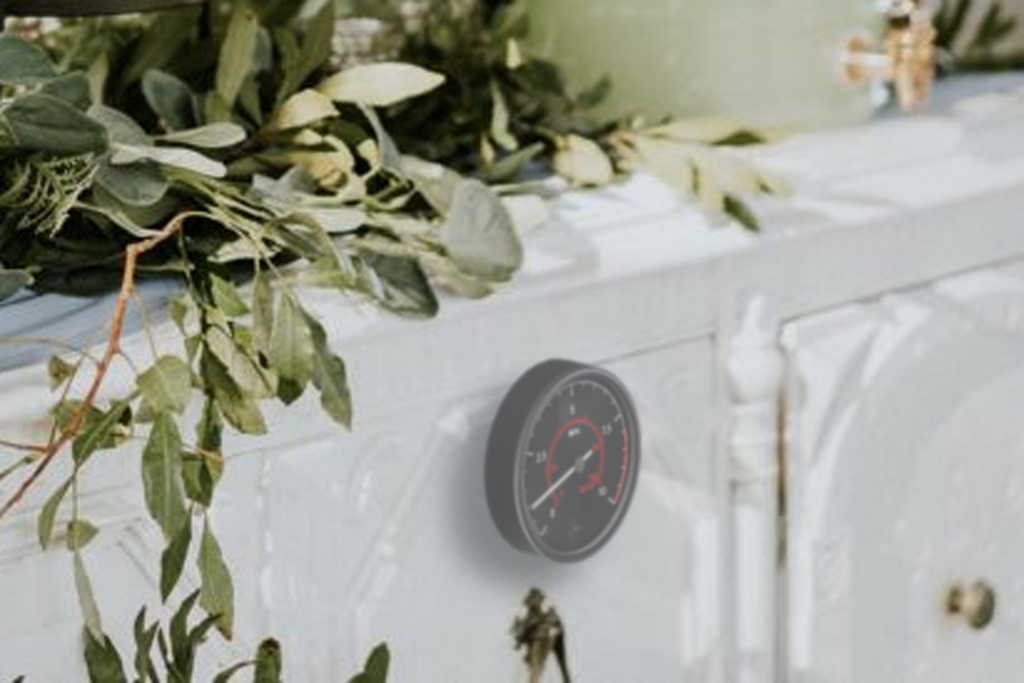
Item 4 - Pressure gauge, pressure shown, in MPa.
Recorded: 1 MPa
